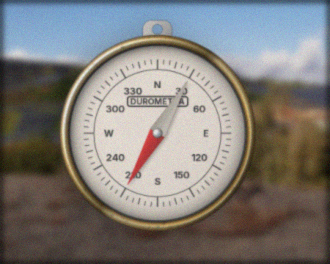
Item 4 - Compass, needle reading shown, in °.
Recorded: 210 °
